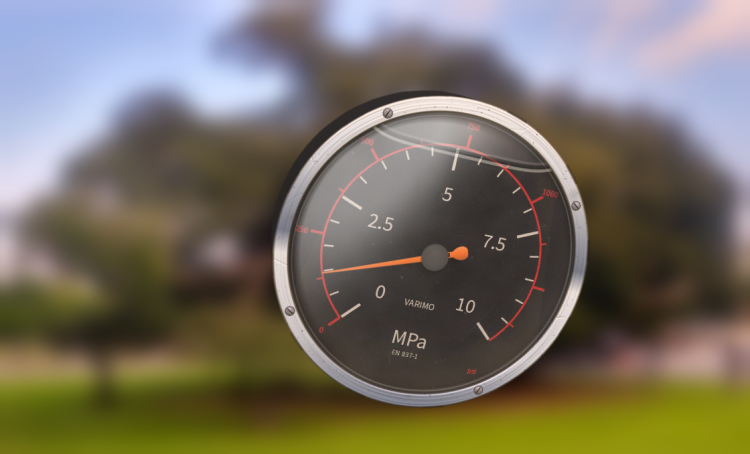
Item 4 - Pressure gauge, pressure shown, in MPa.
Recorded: 1 MPa
